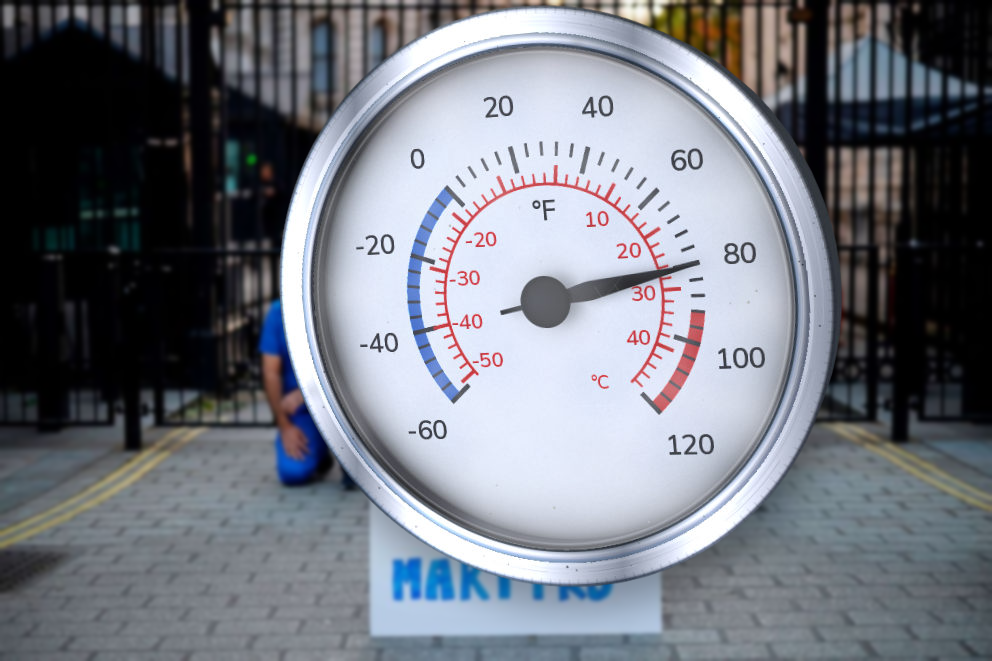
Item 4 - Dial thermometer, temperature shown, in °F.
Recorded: 80 °F
